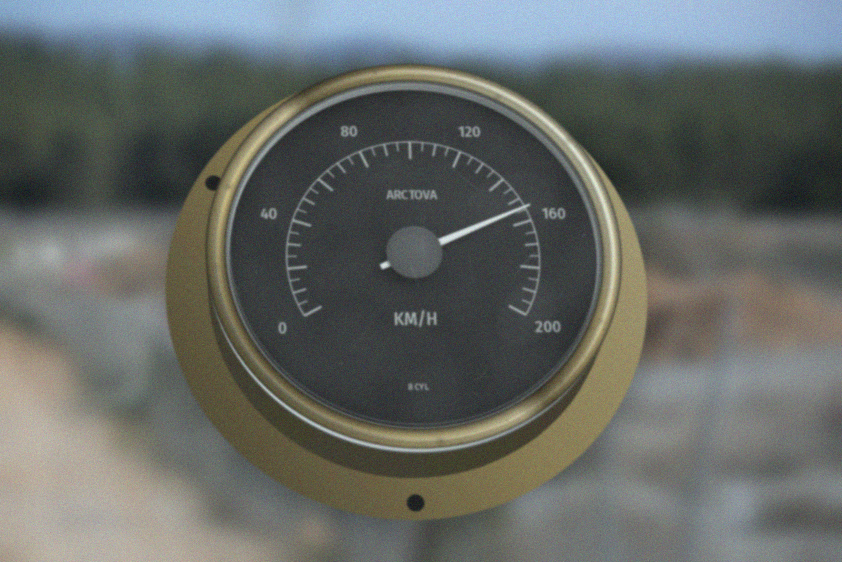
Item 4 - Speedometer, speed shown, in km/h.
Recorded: 155 km/h
